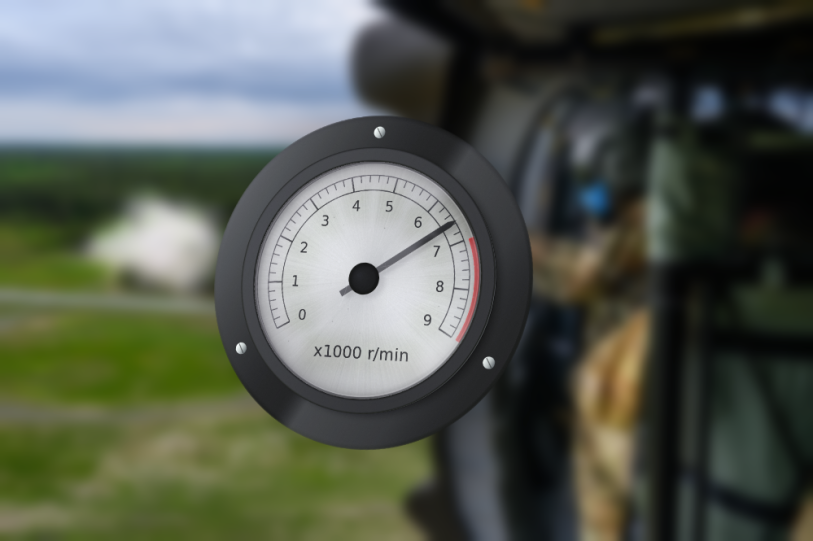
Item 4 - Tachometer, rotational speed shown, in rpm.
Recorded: 6600 rpm
